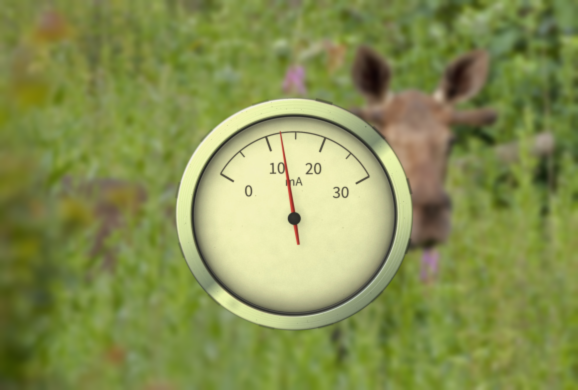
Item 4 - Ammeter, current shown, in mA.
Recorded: 12.5 mA
